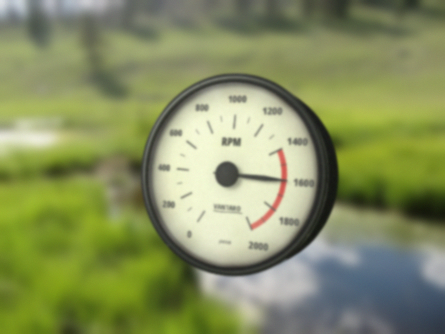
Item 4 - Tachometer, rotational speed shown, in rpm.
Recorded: 1600 rpm
